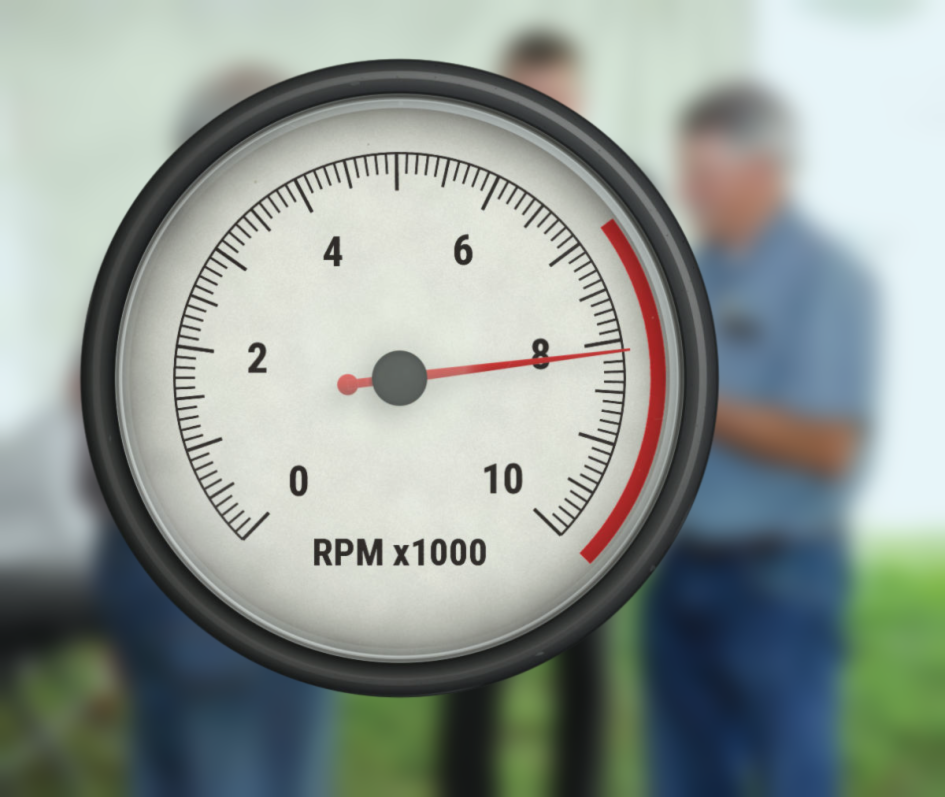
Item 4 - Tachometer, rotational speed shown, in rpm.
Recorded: 8100 rpm
